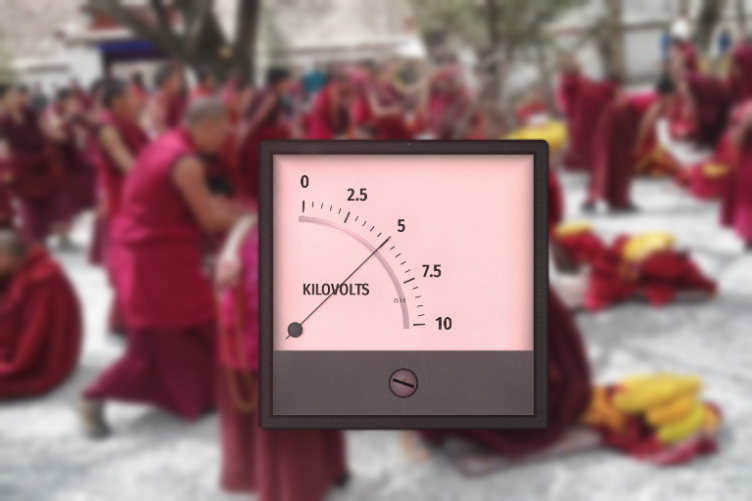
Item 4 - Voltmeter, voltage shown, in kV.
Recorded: 5 kV
